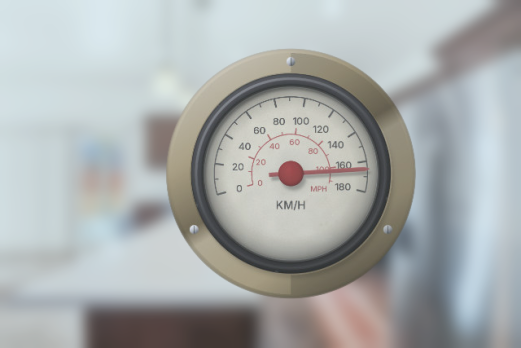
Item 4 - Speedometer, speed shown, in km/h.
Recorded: 165 km/h
